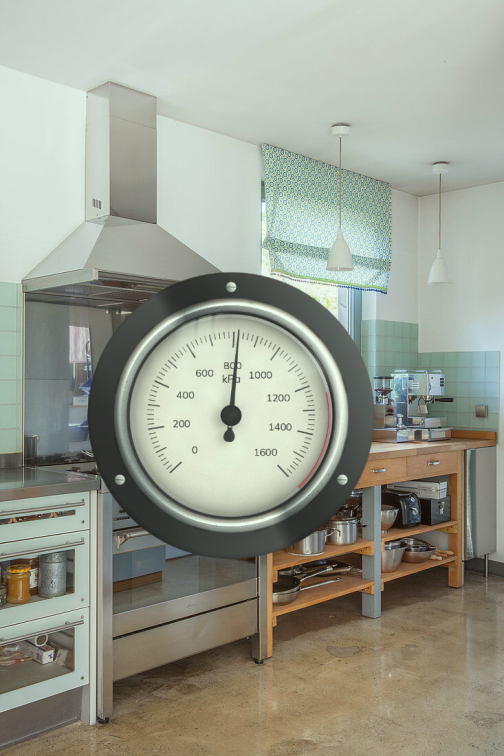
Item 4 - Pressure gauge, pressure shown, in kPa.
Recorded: 820 kPa
